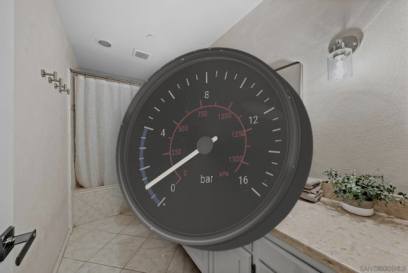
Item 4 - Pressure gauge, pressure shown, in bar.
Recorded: 1 bar
